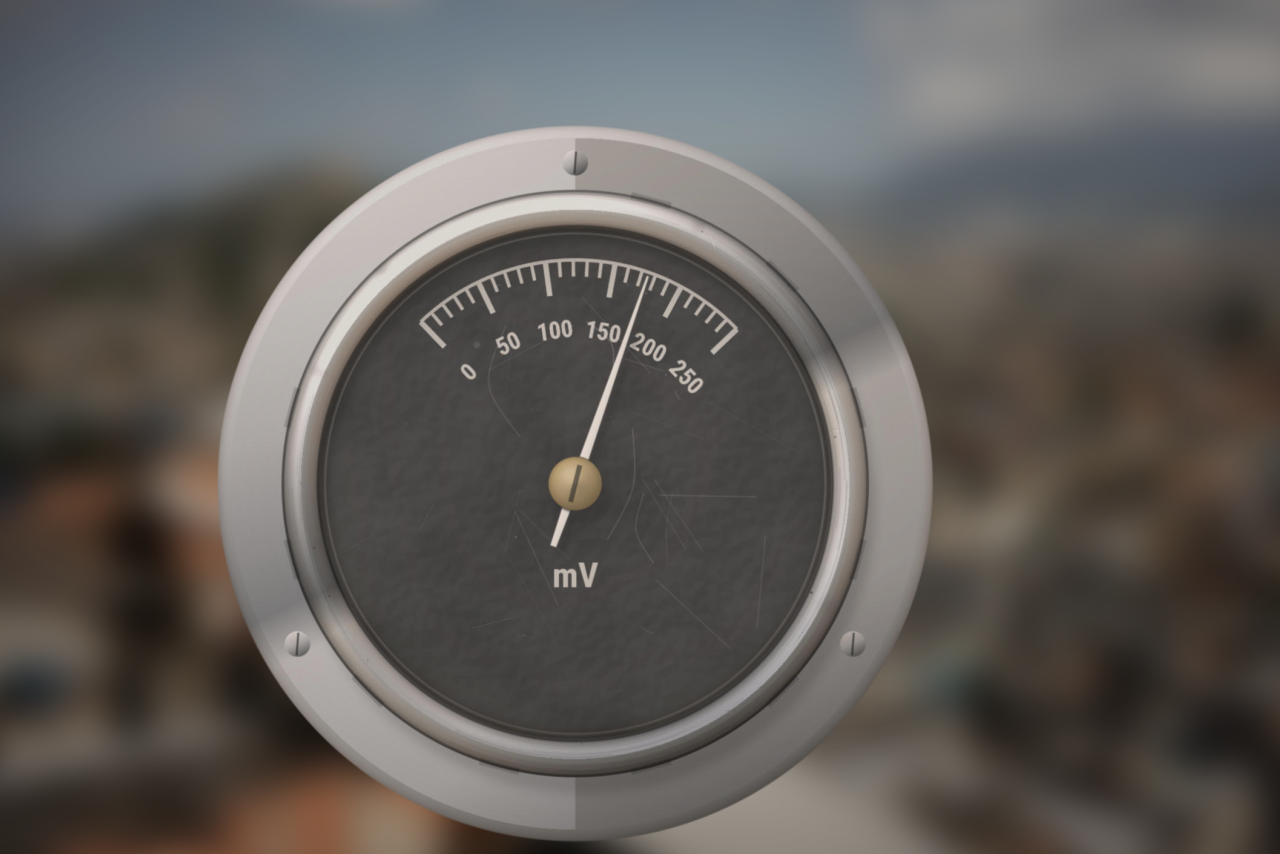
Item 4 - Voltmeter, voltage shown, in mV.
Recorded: 175 mV
